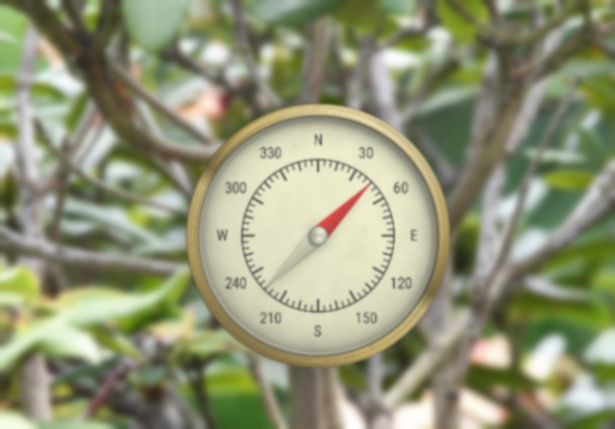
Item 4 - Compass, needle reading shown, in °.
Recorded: 45 °
